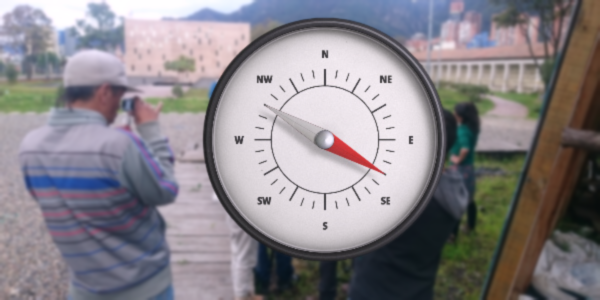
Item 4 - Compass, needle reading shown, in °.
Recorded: 120 °
